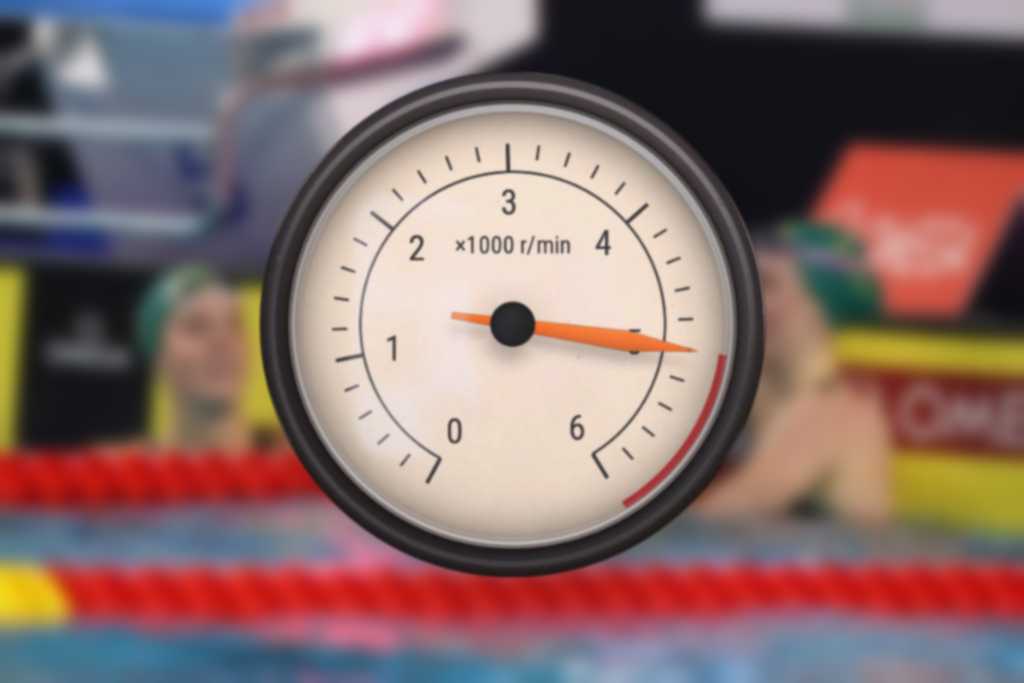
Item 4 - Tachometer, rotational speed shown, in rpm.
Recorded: 5000 rpm
